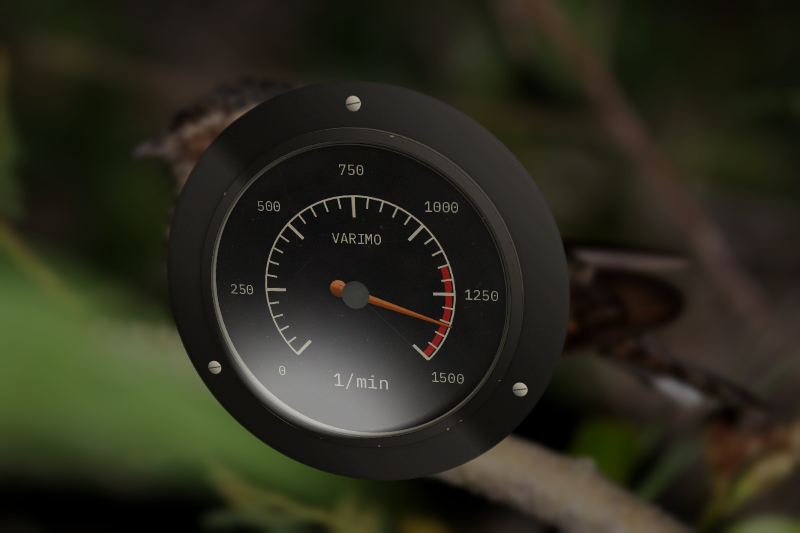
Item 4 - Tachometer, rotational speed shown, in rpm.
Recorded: 1350 rpm
